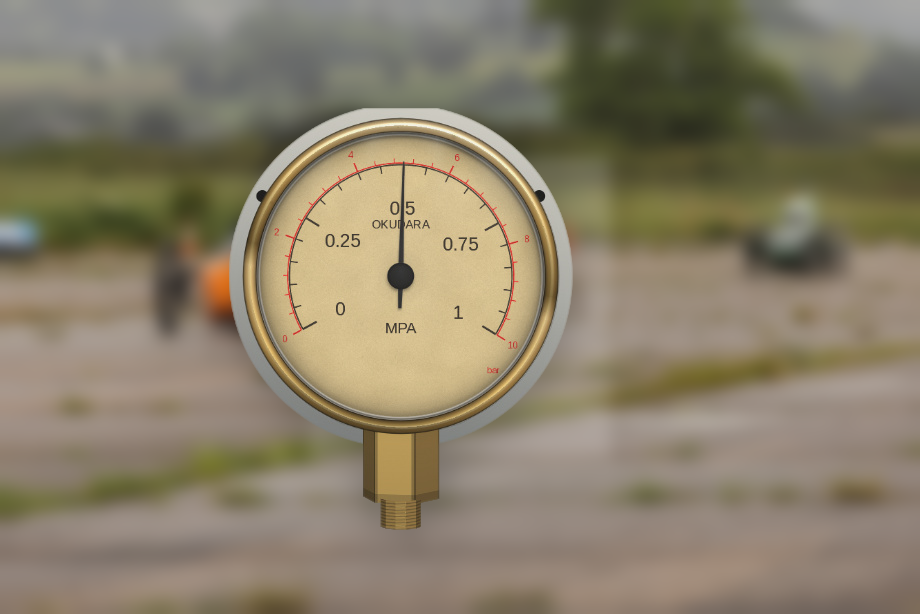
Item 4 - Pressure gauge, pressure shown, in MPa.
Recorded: 0.5 MPa
